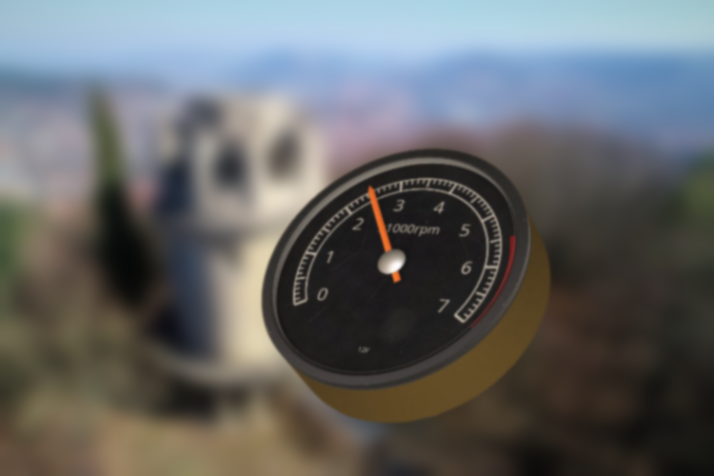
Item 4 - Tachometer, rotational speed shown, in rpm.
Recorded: 2500 rpm
